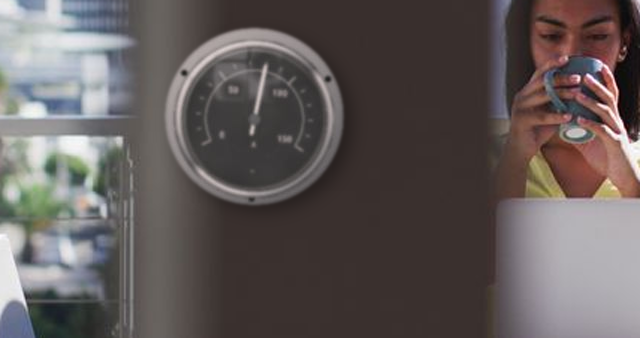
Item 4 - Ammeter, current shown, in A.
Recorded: 80 A
